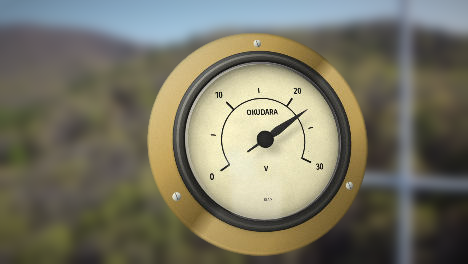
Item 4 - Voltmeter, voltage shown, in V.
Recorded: 22.5 V
